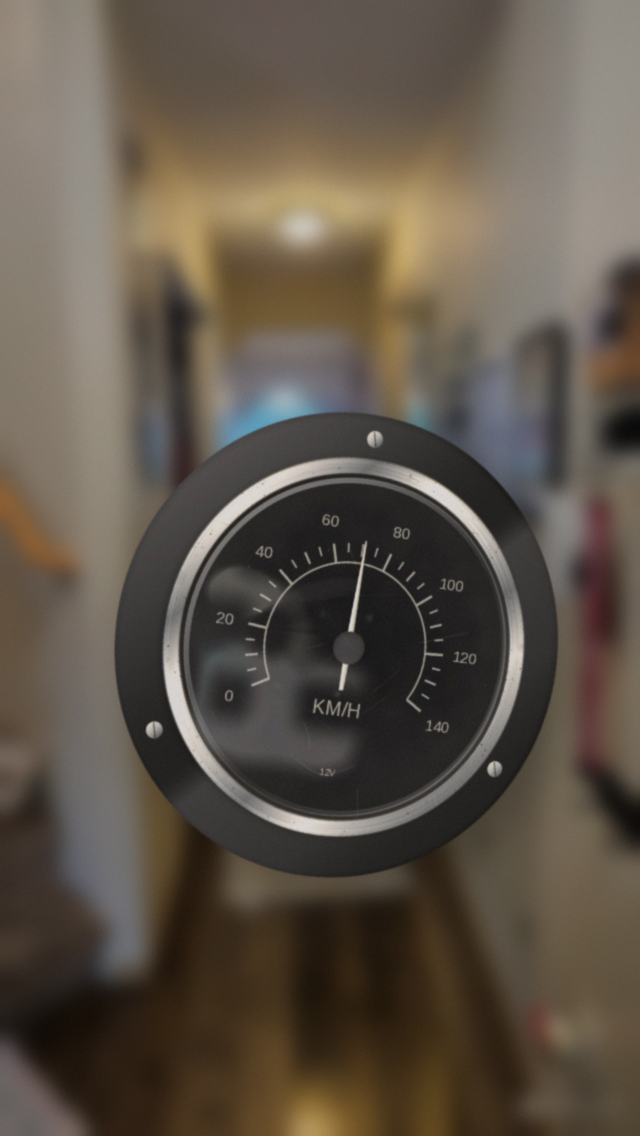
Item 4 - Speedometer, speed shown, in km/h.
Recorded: 70 km/h
